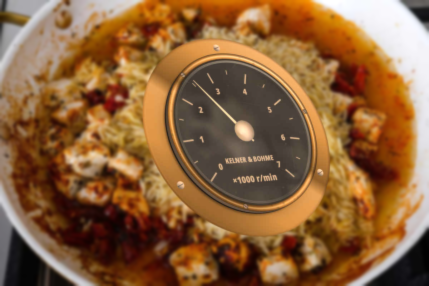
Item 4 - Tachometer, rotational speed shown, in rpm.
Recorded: 2500 rpm
